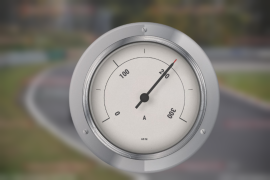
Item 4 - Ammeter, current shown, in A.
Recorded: 200 A
